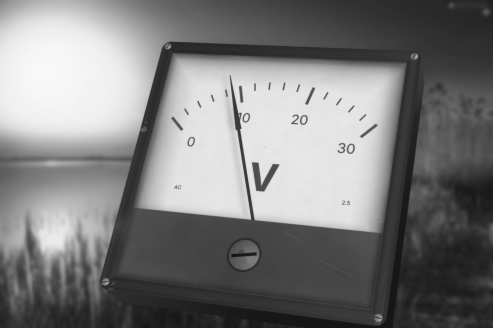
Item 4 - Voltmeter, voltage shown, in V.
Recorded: 9 V
